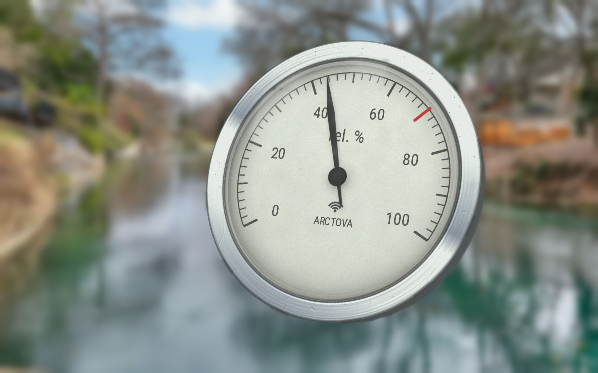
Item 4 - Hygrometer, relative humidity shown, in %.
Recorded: 44 %
